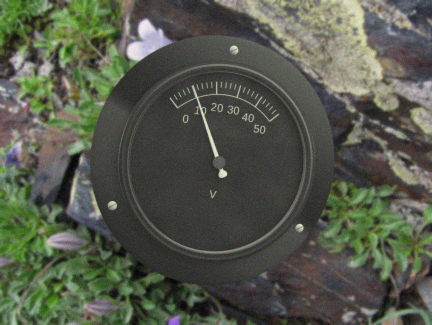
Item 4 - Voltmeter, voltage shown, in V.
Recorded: 10 V
